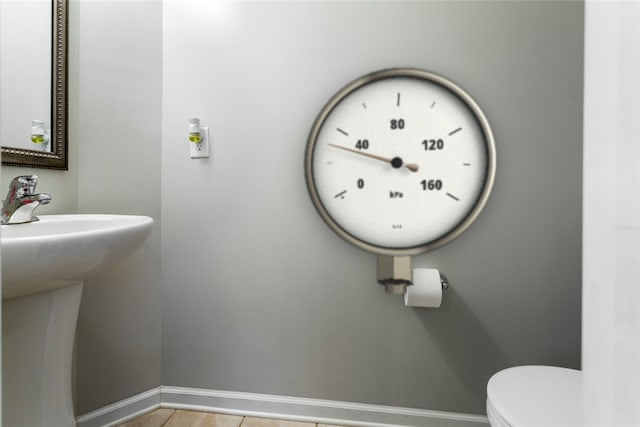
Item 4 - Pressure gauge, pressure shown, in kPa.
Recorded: 30 kPa
